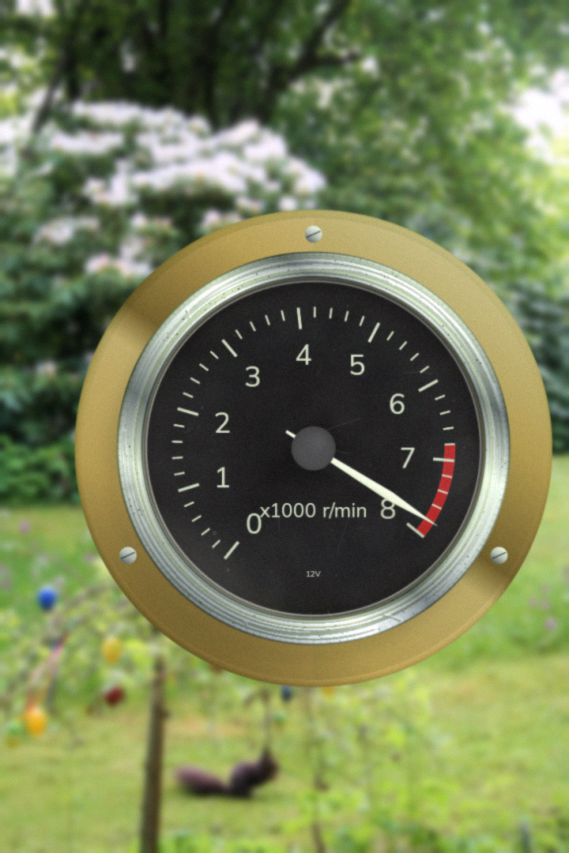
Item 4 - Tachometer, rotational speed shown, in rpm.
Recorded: 7800 rpm
